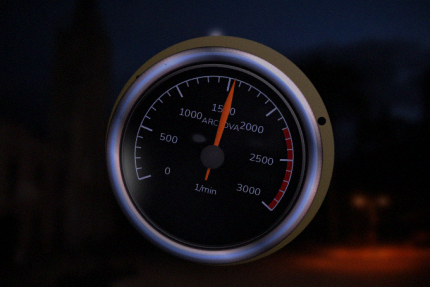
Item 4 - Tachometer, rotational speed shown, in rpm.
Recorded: 1550 rpm
